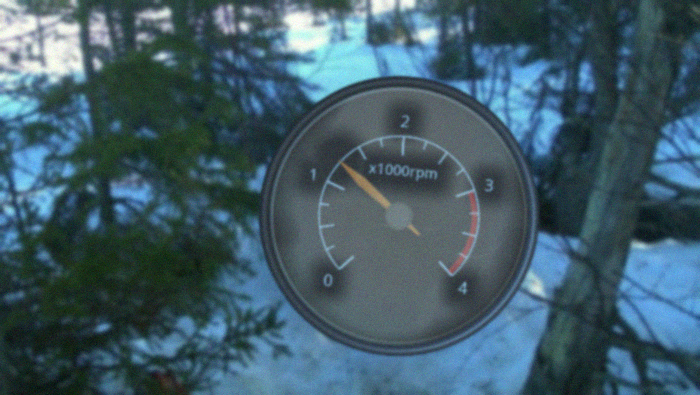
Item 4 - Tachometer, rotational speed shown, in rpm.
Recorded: 1250 rpm
